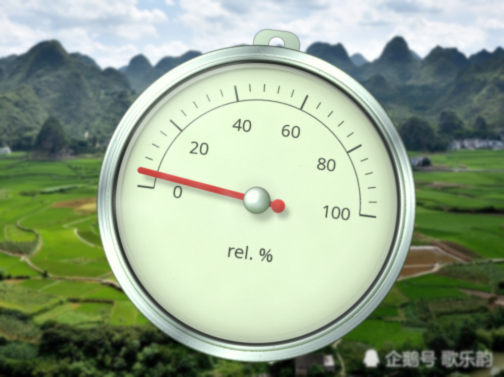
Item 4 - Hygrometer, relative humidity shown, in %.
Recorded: 4 %
